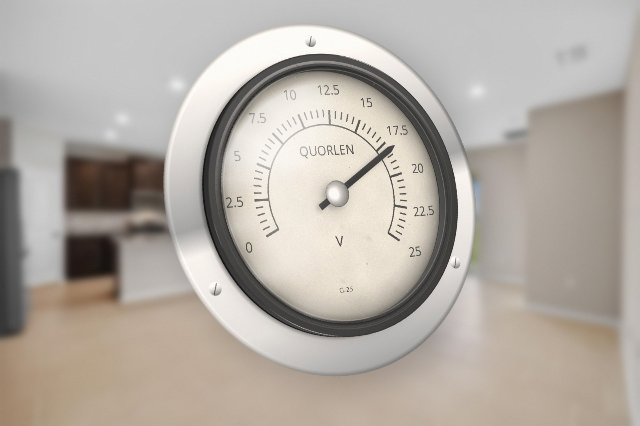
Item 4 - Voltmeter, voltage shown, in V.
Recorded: 18 V
